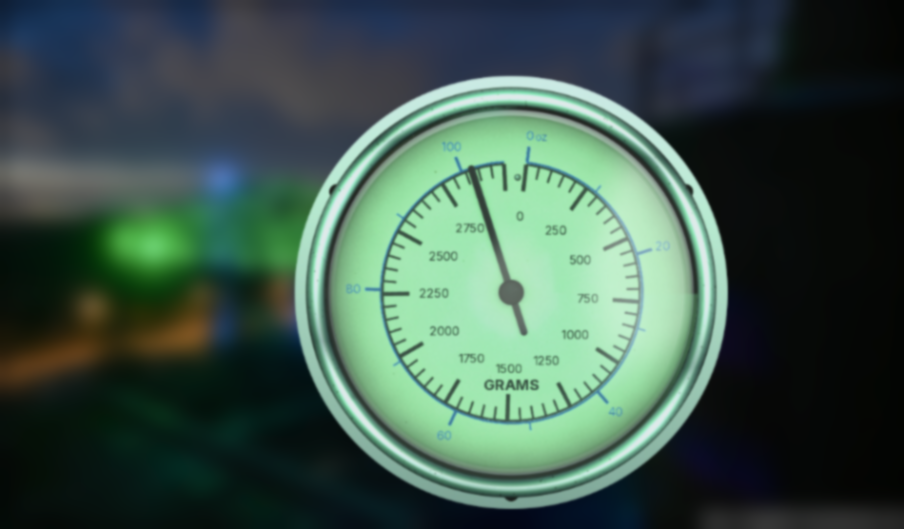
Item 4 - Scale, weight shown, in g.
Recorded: 2875 g
